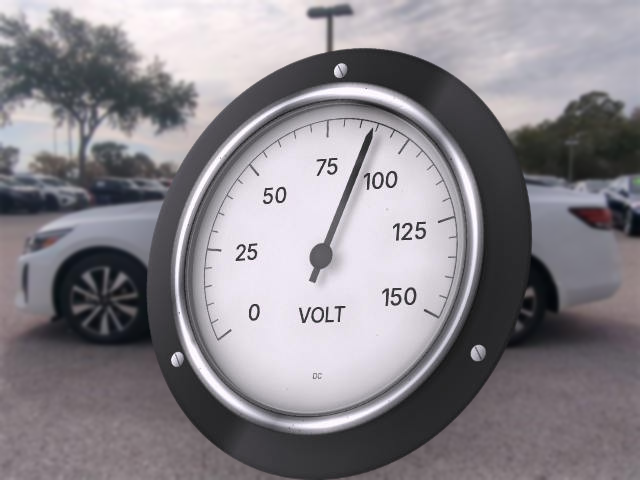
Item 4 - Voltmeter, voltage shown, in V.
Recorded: 90 V
